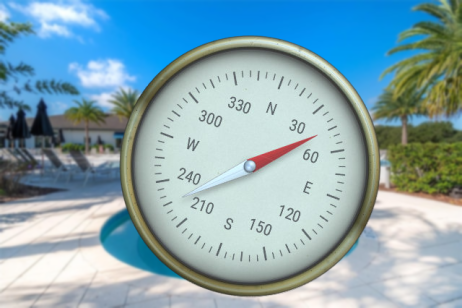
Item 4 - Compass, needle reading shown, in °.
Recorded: 45 °
